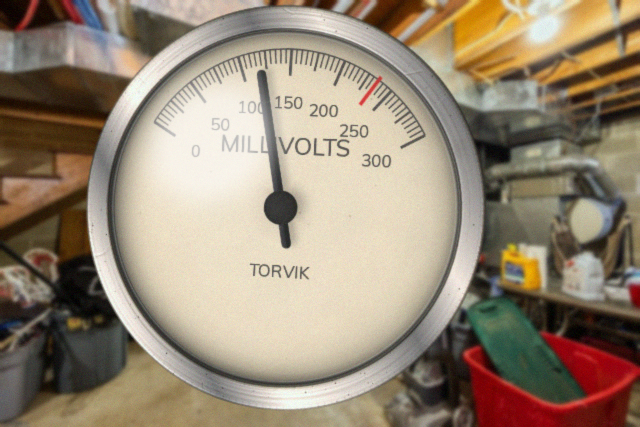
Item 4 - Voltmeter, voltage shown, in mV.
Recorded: 120 mV
